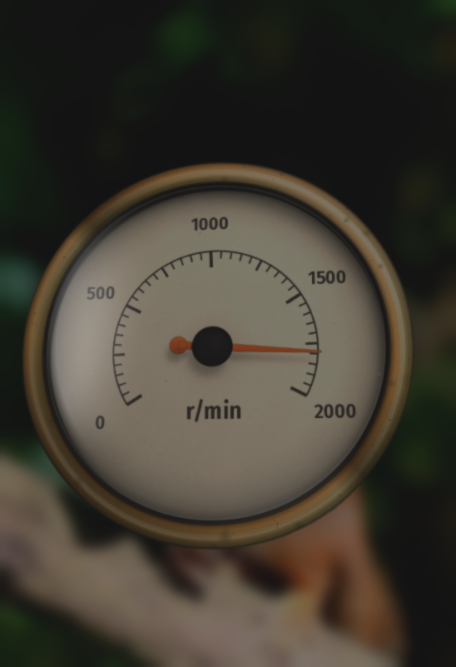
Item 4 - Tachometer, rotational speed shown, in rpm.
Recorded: 1800 rpm
